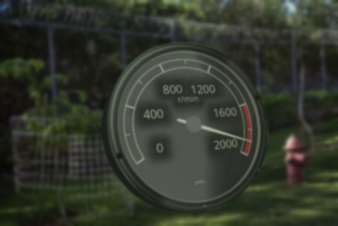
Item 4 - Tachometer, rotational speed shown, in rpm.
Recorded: 1900 rpm
